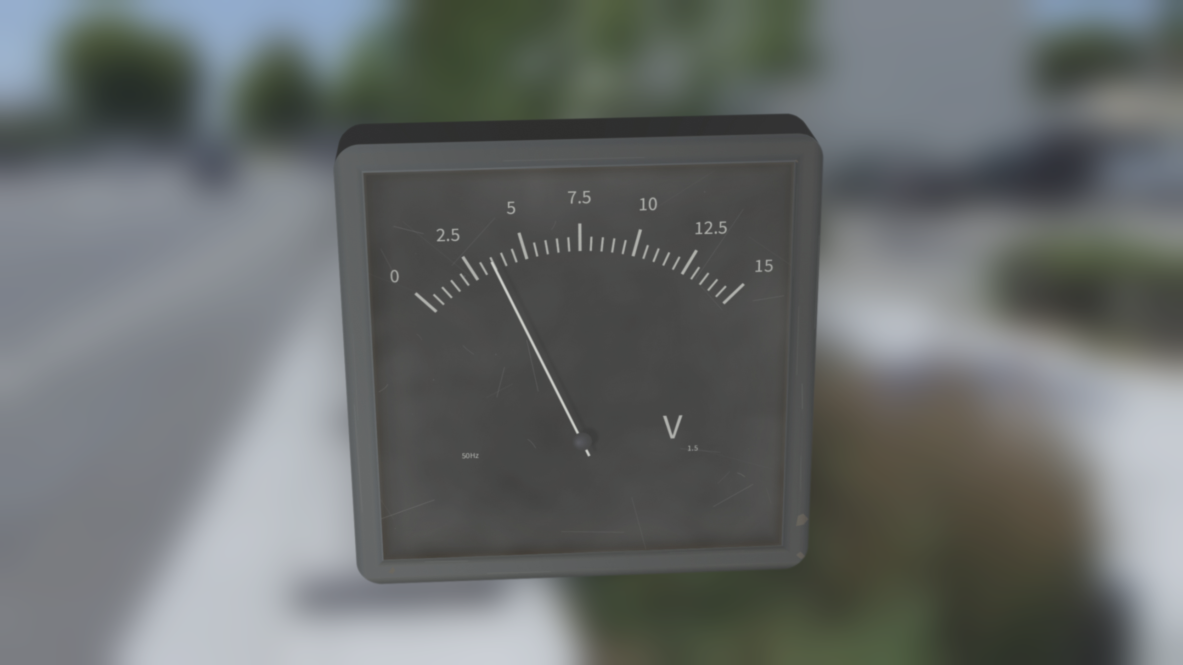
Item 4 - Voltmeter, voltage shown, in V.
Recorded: 3.5 V
